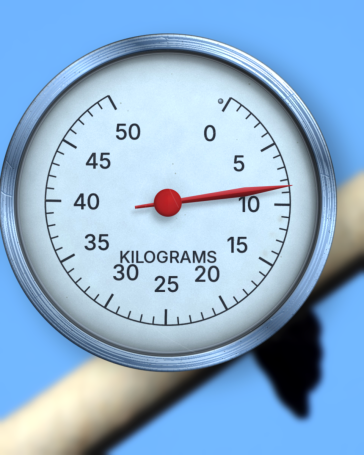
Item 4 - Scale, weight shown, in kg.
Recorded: 8.5 kg
